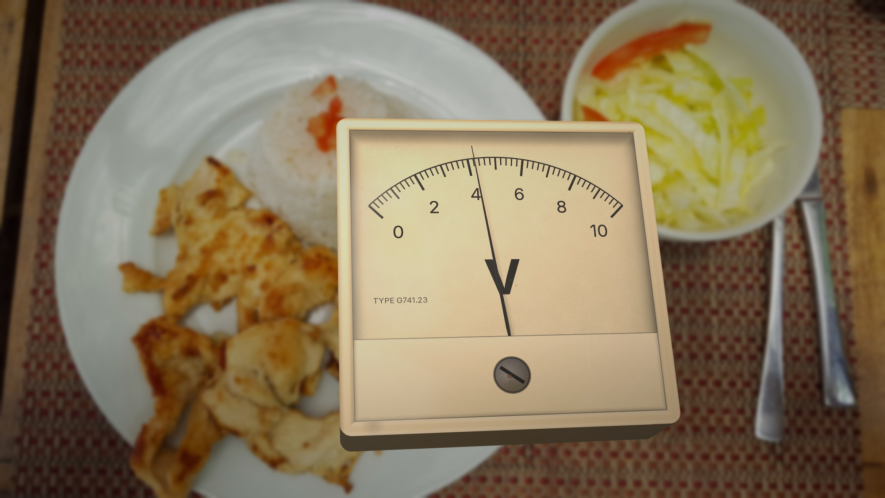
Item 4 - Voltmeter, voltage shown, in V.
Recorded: 4.2 V
